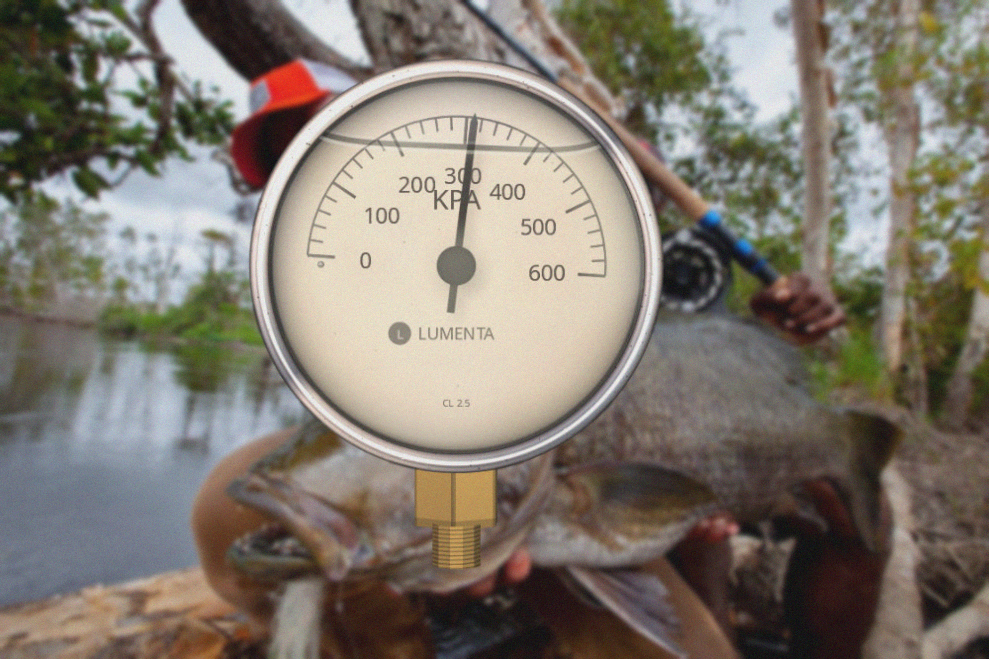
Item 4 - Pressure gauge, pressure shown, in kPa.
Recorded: 310 kPa
